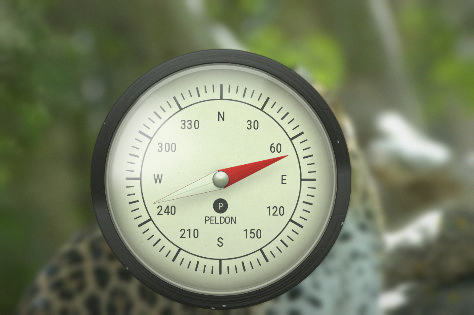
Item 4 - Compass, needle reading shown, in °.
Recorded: 70 °
